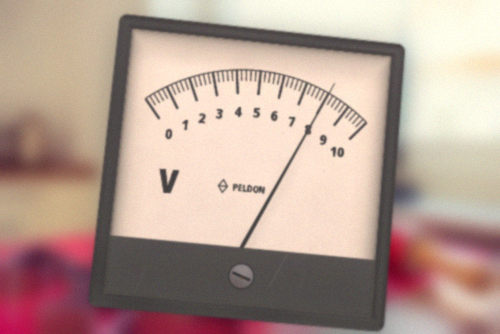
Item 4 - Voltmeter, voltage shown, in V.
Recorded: 8 V
